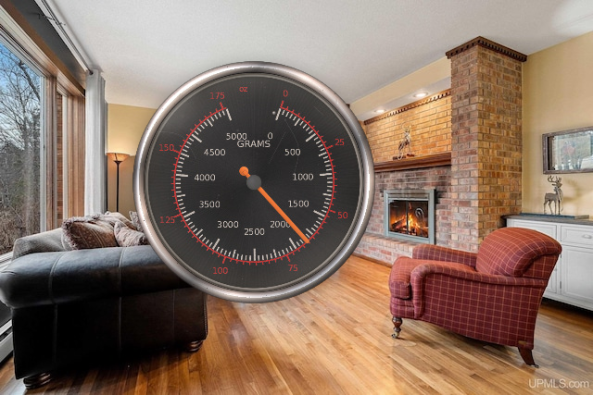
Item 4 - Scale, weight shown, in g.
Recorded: 1850 g
